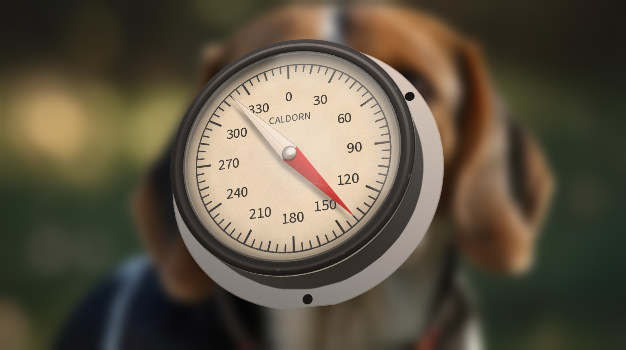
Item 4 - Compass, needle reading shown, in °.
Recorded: 140 °
